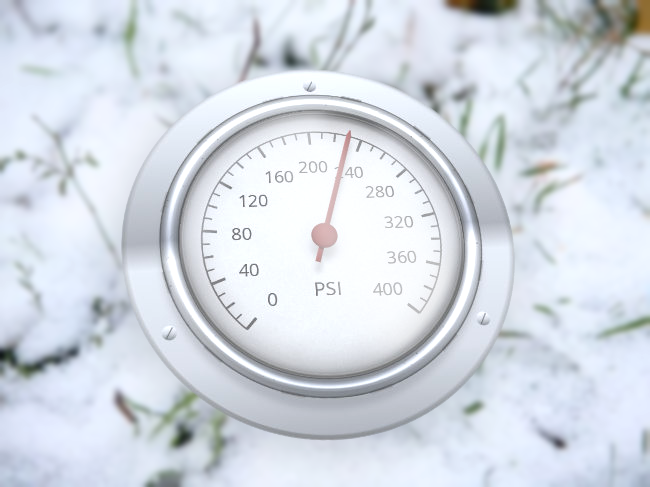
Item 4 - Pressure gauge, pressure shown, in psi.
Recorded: 230 psi
